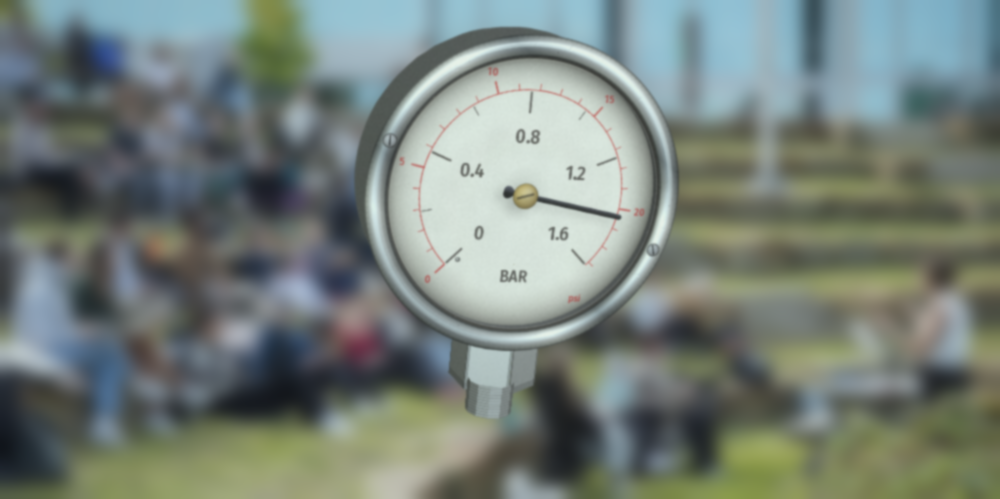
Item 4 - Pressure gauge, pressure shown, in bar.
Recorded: 1.4 bar
